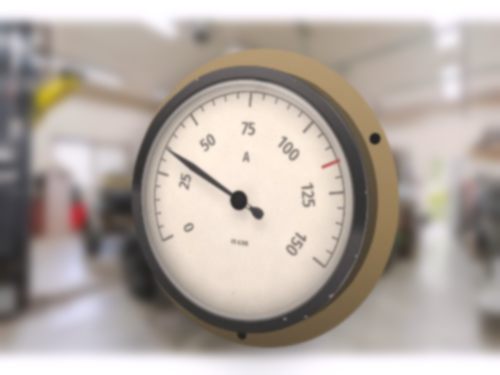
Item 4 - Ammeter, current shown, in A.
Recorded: 35 A
